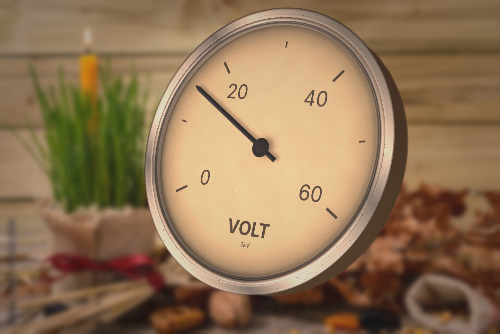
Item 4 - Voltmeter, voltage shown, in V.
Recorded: 15 V
